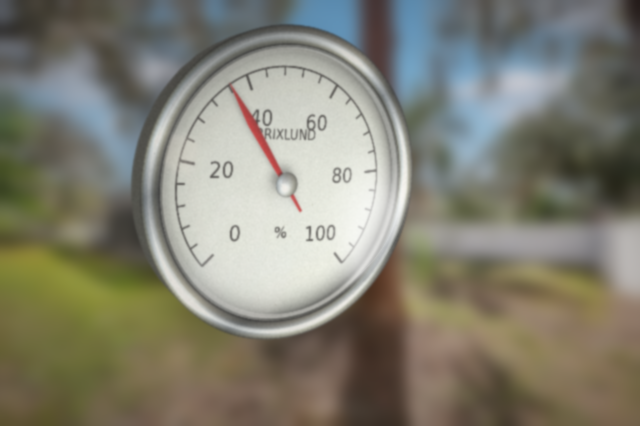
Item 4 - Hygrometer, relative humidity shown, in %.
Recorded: 36 %
